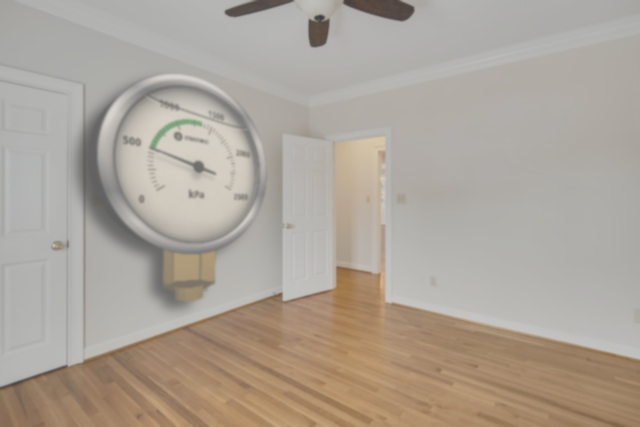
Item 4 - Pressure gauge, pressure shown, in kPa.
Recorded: 500 kPa
